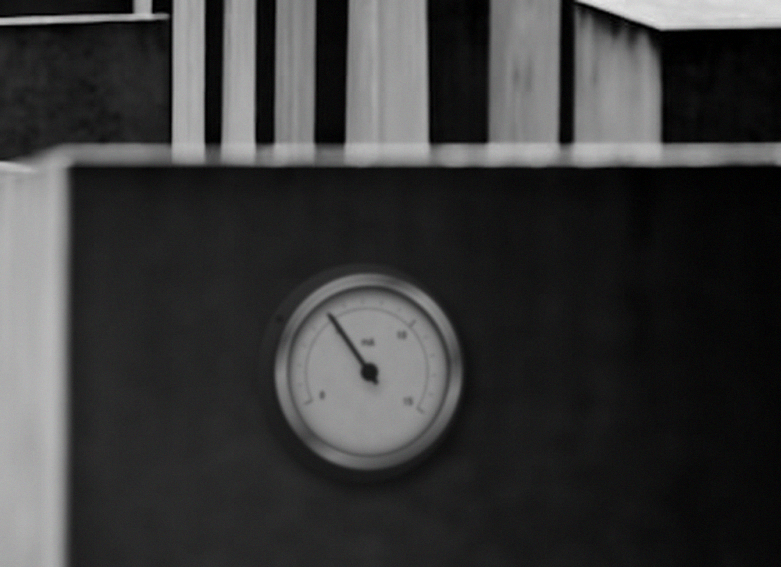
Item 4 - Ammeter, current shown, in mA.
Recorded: 5 mA
